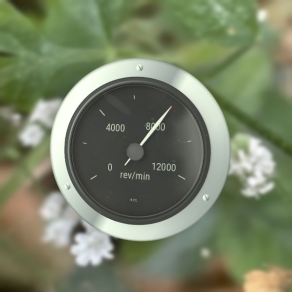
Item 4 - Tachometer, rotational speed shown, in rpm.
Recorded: 8000 rpm
